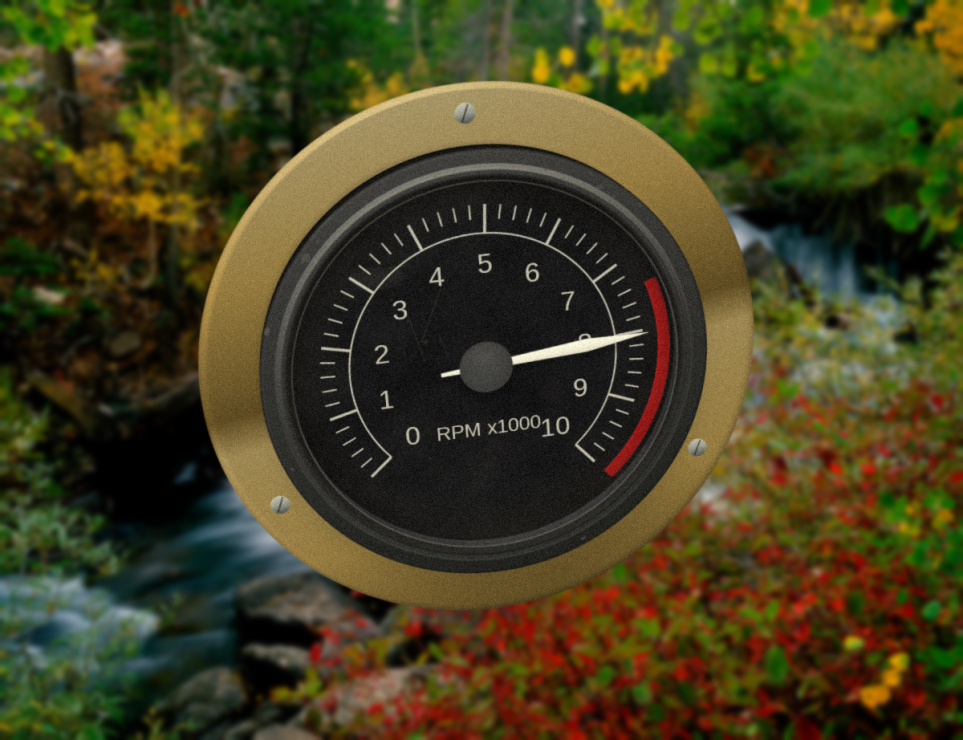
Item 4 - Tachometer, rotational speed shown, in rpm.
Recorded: 8000 rpm
